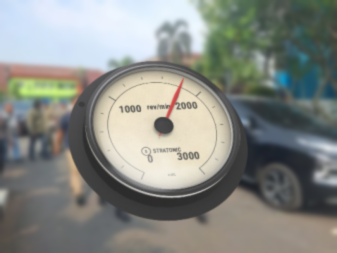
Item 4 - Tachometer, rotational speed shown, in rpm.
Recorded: 1800 rpm
